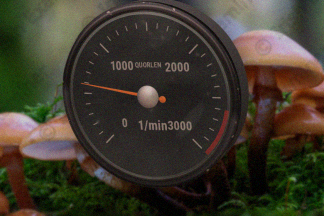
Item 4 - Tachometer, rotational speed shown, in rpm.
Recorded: 600 rpm
